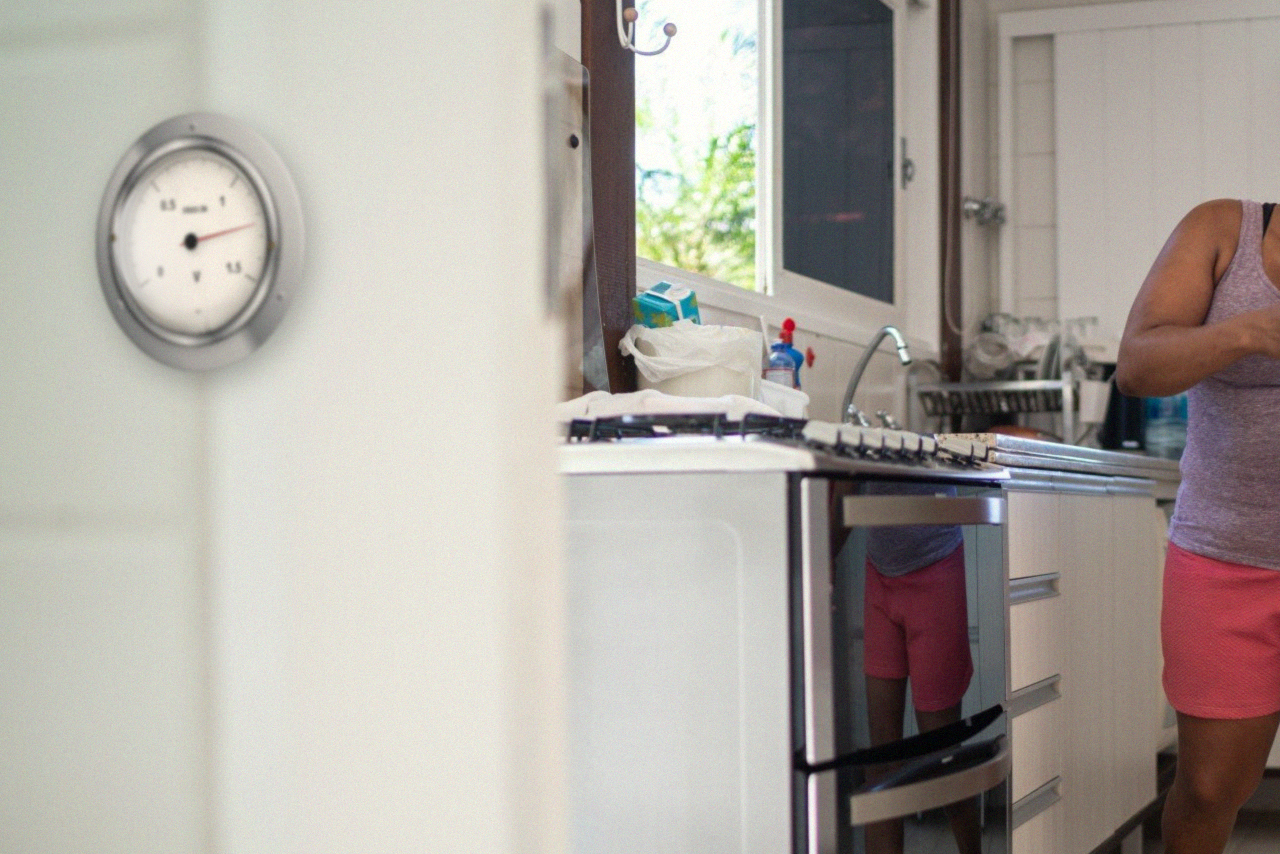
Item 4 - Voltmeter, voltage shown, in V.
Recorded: 1.25 V
